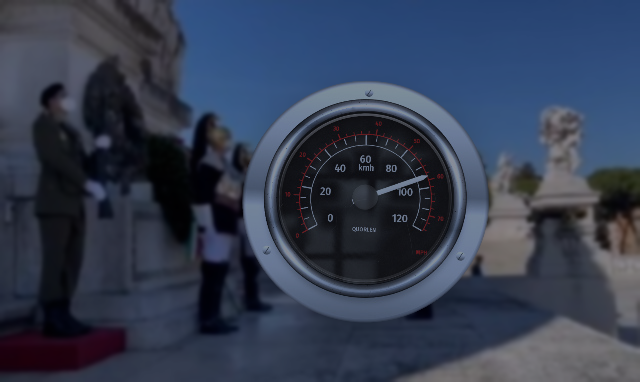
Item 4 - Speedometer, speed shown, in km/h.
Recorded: 95 km/h
